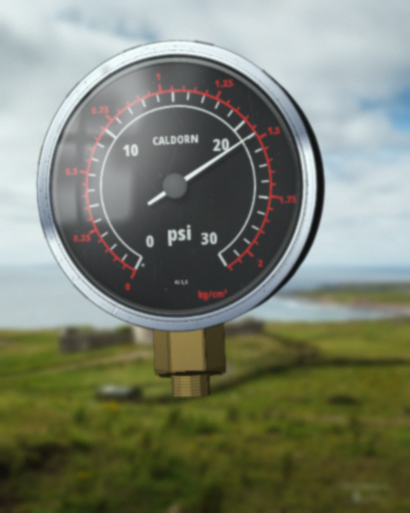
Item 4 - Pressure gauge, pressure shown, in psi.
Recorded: 21 psi
